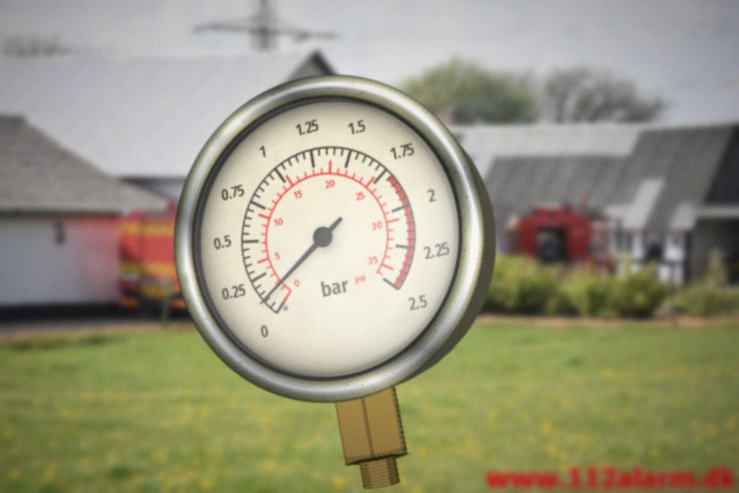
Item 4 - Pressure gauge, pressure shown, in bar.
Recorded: 0.1 bar
